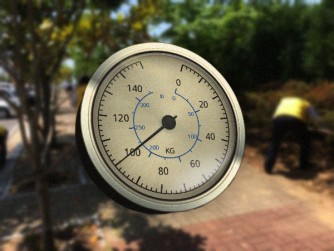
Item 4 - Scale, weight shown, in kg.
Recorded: 100 kg
